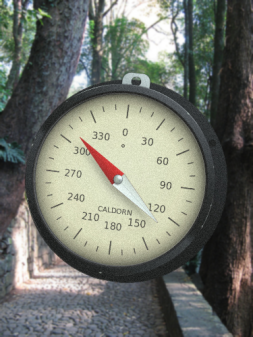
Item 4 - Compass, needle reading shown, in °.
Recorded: 310 °
